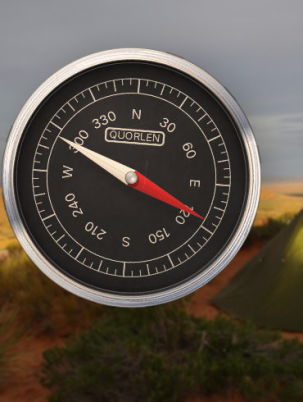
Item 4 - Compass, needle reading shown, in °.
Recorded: 115 °
